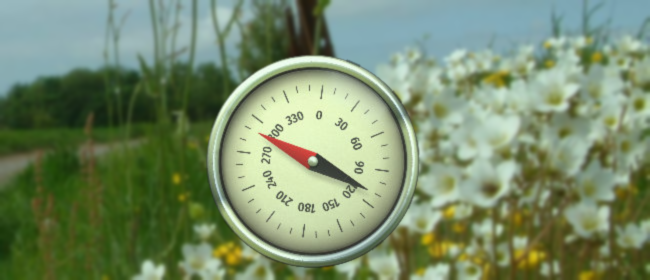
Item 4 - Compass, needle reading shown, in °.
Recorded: 290 °
